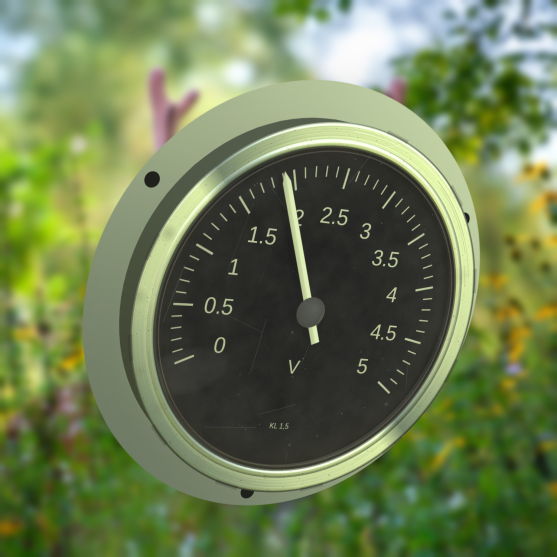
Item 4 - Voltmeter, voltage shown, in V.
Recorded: 1.9 V
